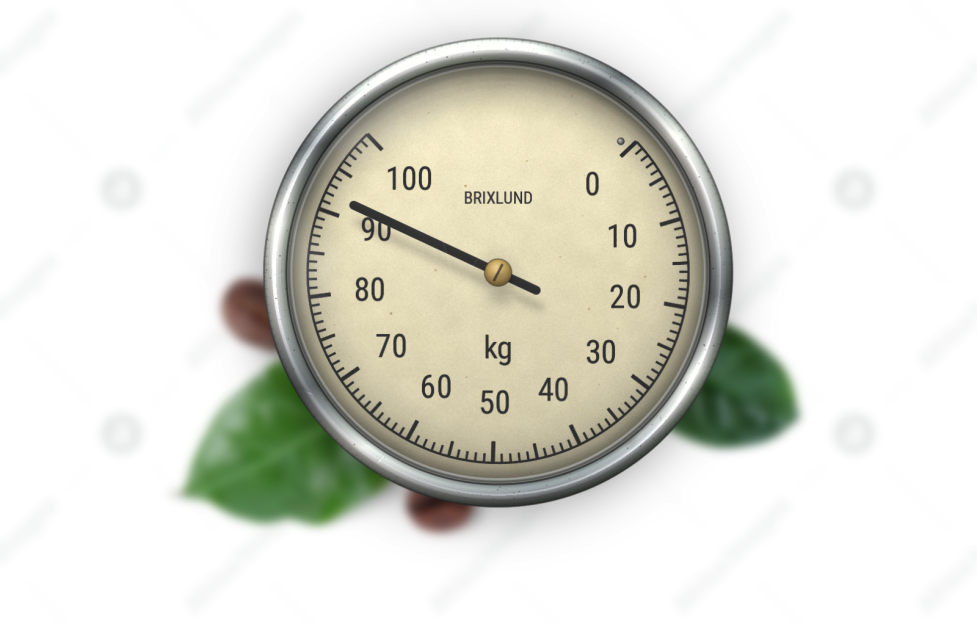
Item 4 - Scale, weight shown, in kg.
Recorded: 92 kg
